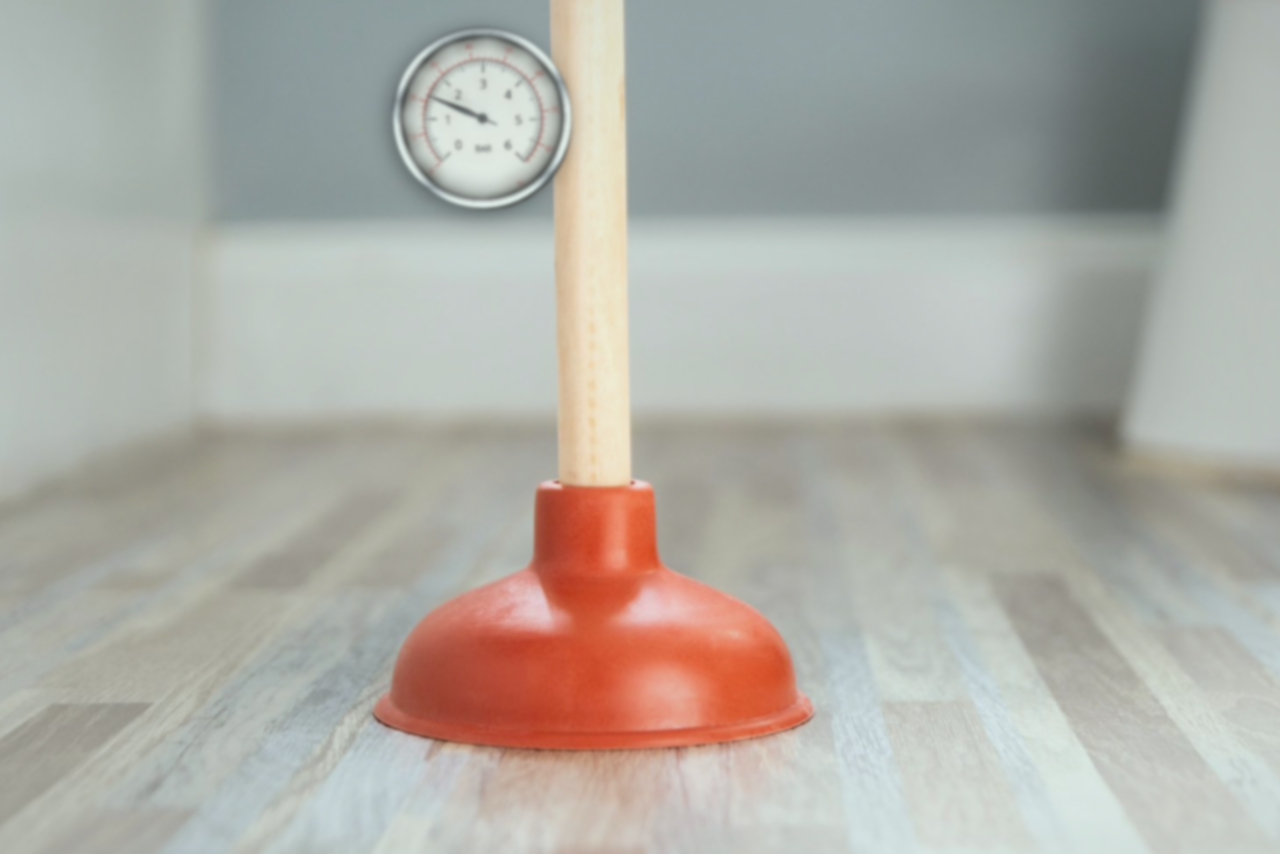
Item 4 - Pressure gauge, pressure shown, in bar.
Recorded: 1.5 bar
